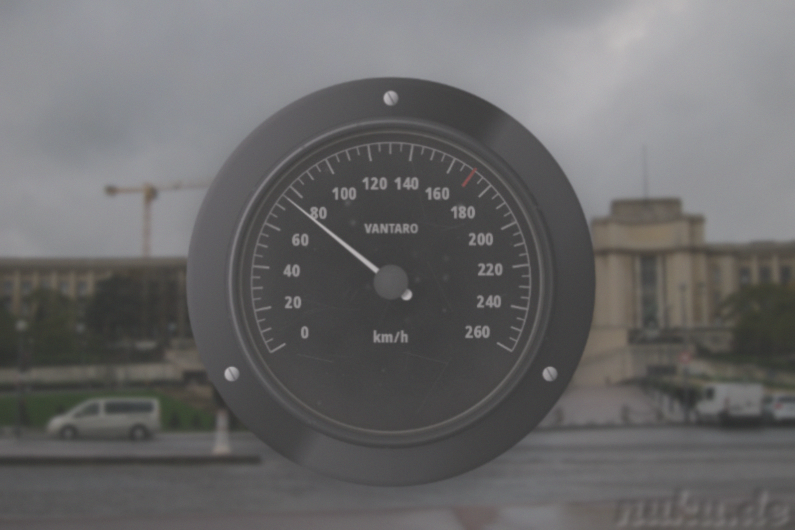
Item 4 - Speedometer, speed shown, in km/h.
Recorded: 75 km/h
